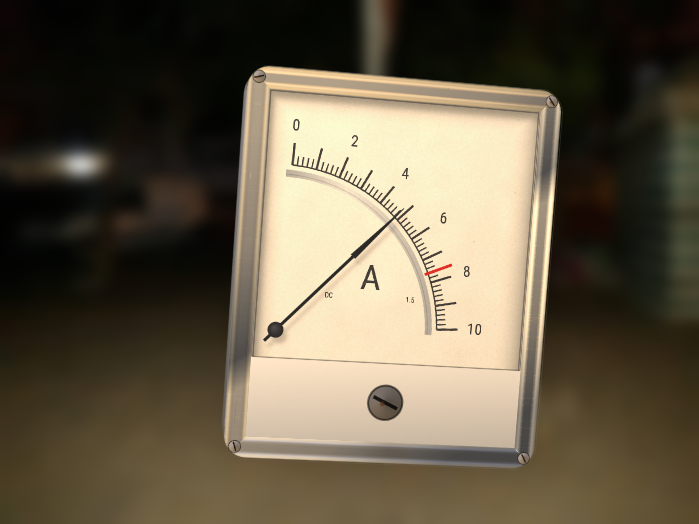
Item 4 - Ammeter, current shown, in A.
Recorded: 4.8 A
